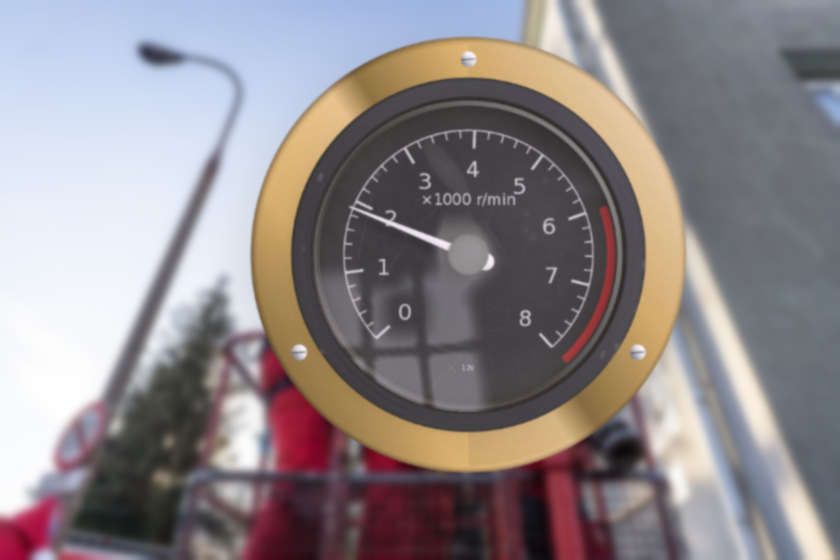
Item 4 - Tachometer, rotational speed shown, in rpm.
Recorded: 1900 rpm
